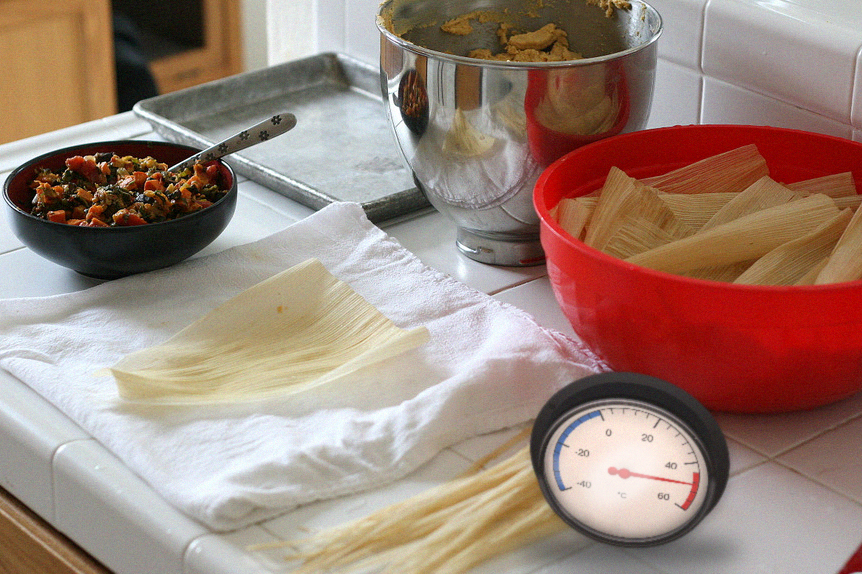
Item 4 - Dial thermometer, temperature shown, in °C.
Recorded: 48 °C
